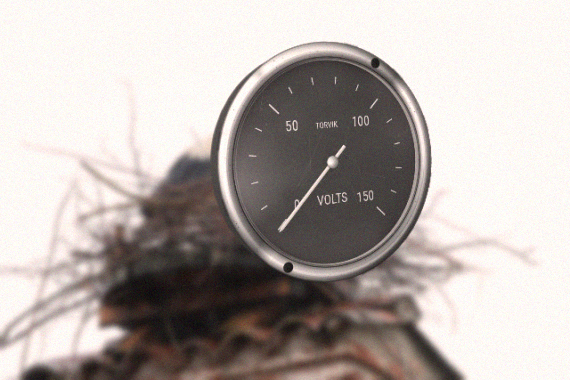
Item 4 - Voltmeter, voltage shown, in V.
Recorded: 0 V
